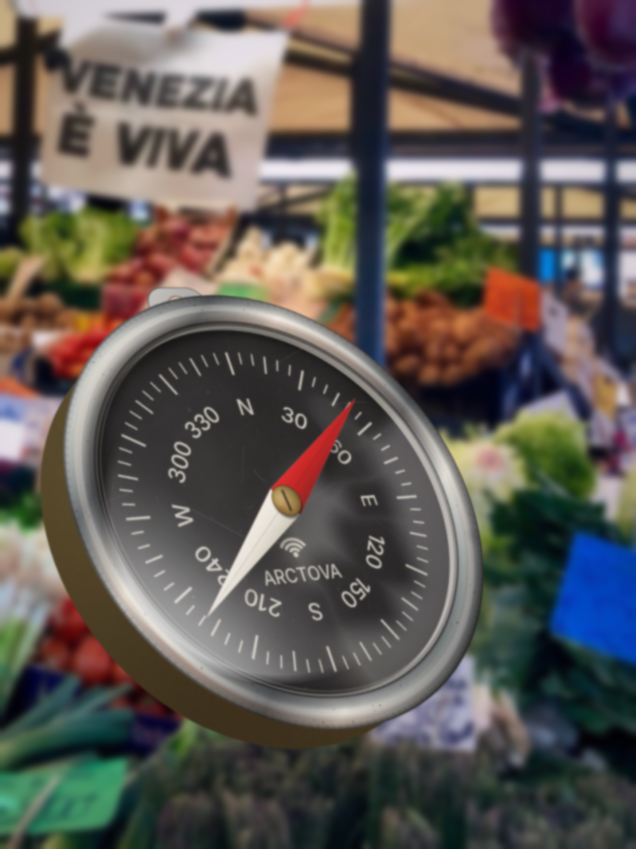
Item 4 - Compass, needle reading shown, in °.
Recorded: 50 °
